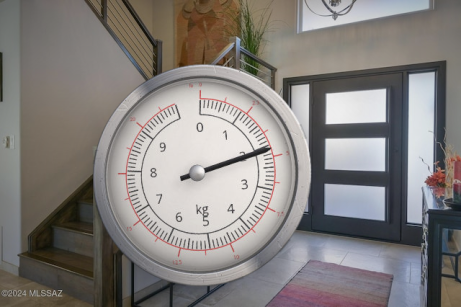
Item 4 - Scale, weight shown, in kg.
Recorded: 2.1 kg
